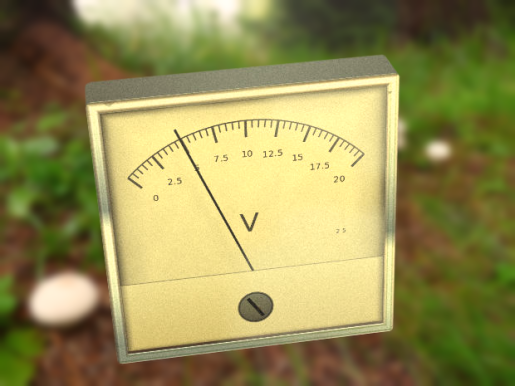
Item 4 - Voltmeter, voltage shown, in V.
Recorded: 5 V
